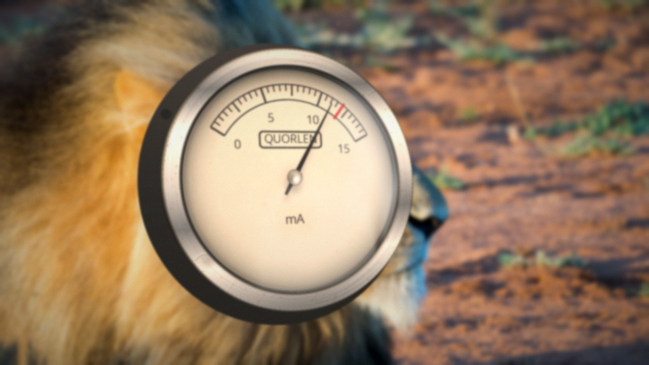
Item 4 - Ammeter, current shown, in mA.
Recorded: 11 mA
